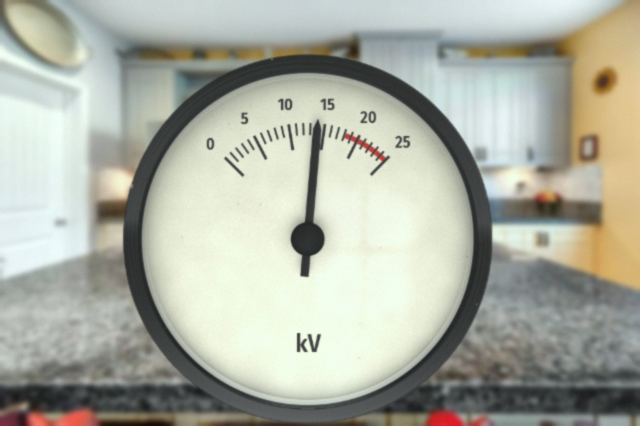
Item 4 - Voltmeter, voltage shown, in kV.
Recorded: 14 kV
